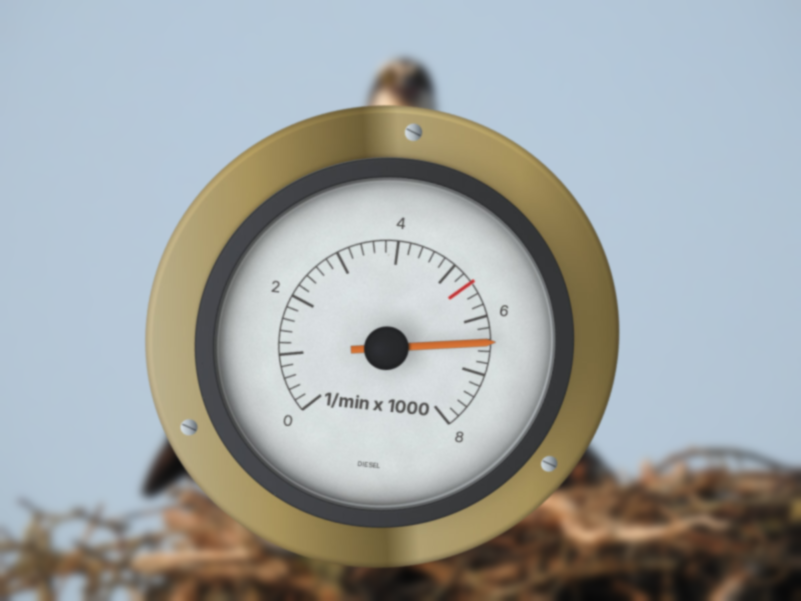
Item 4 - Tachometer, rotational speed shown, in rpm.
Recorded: 6400 rpm
